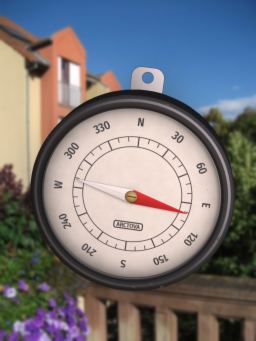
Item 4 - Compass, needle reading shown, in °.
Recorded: 100 °
